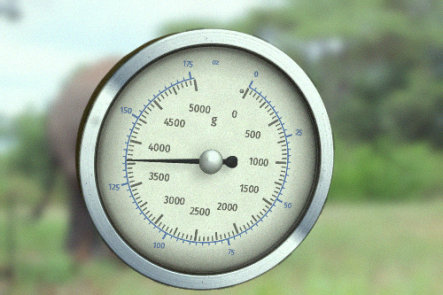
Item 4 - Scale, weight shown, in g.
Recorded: 3800 g
